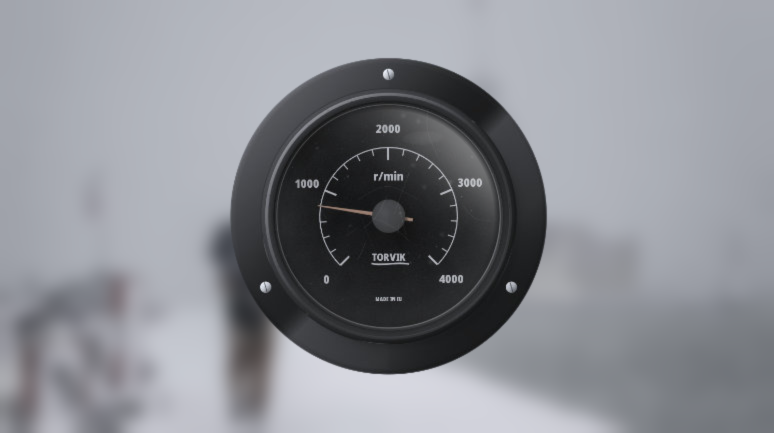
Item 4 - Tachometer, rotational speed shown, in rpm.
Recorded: 800 rpm
